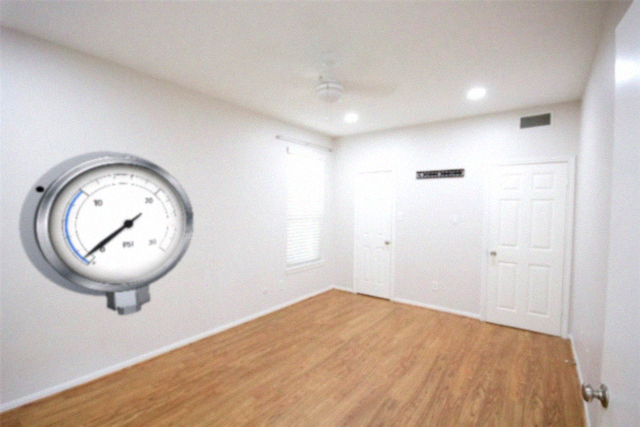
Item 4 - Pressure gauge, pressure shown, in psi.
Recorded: 1 psi
